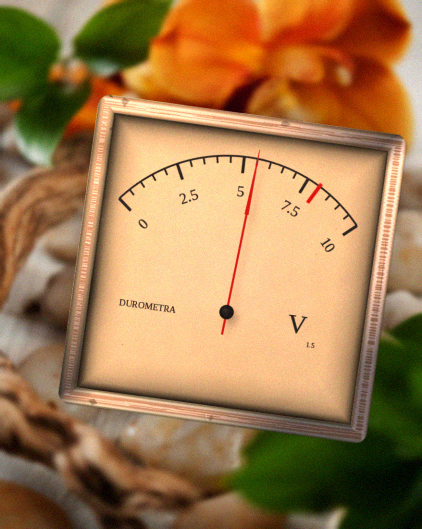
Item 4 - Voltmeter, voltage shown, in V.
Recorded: 5.5 V
